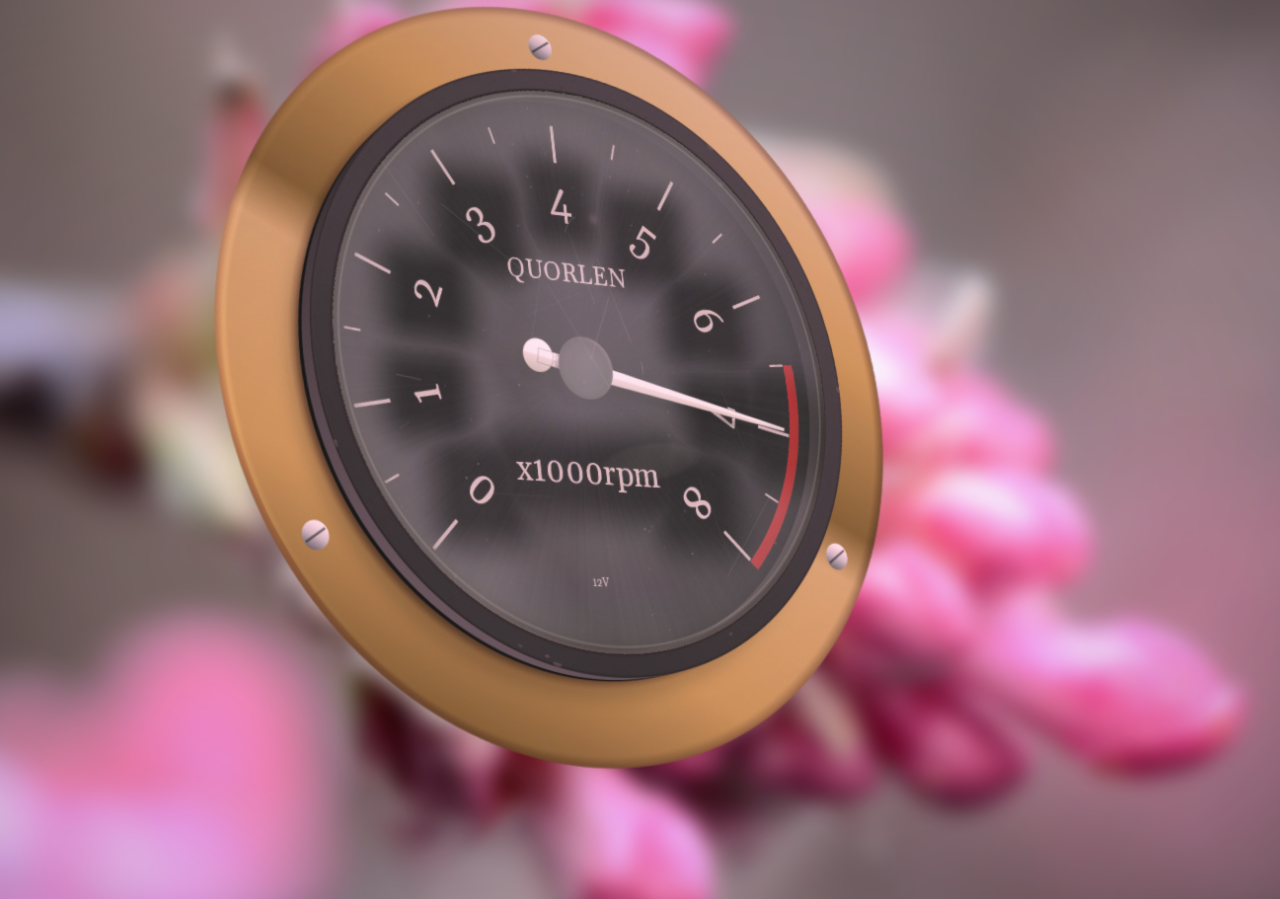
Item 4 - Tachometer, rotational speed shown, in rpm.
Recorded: 7000 rpm
